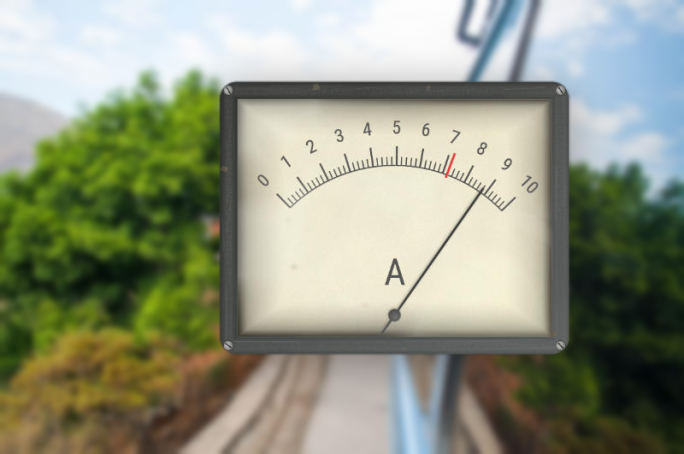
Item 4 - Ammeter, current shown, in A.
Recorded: 8.8 A
